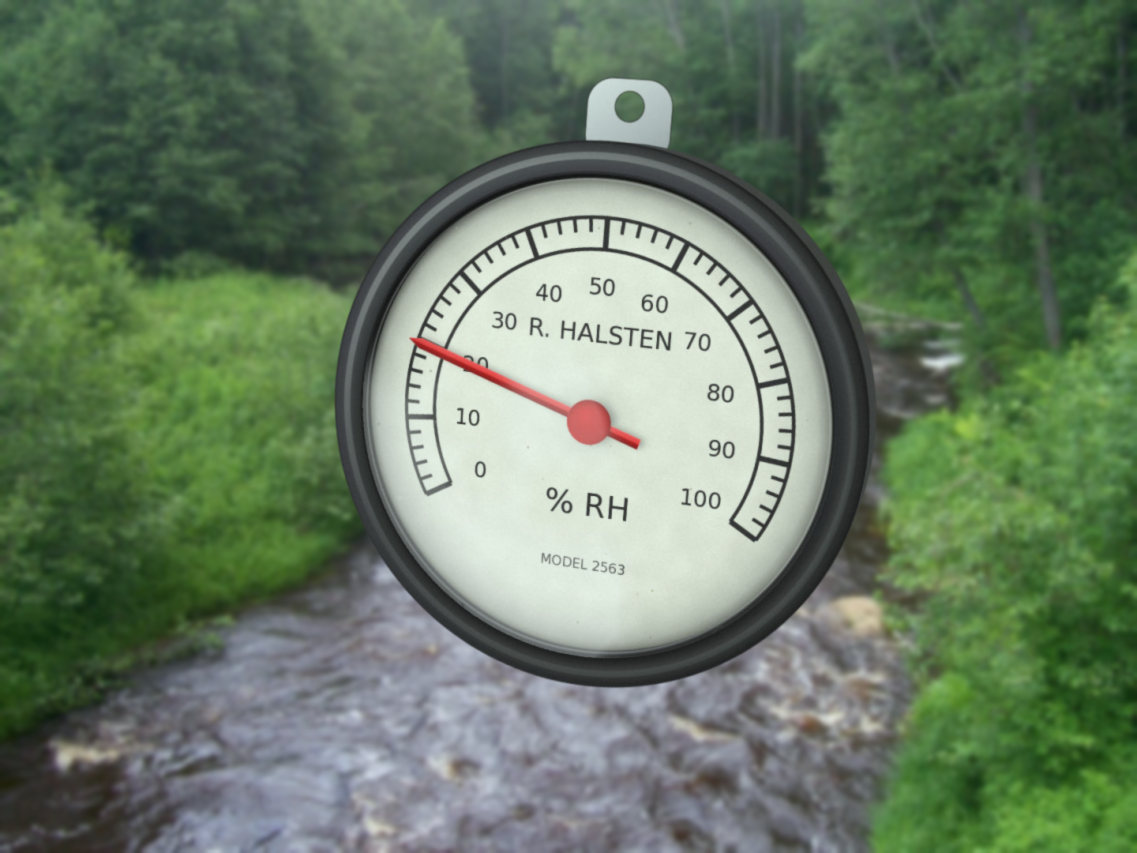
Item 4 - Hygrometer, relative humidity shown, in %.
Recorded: 20 %
